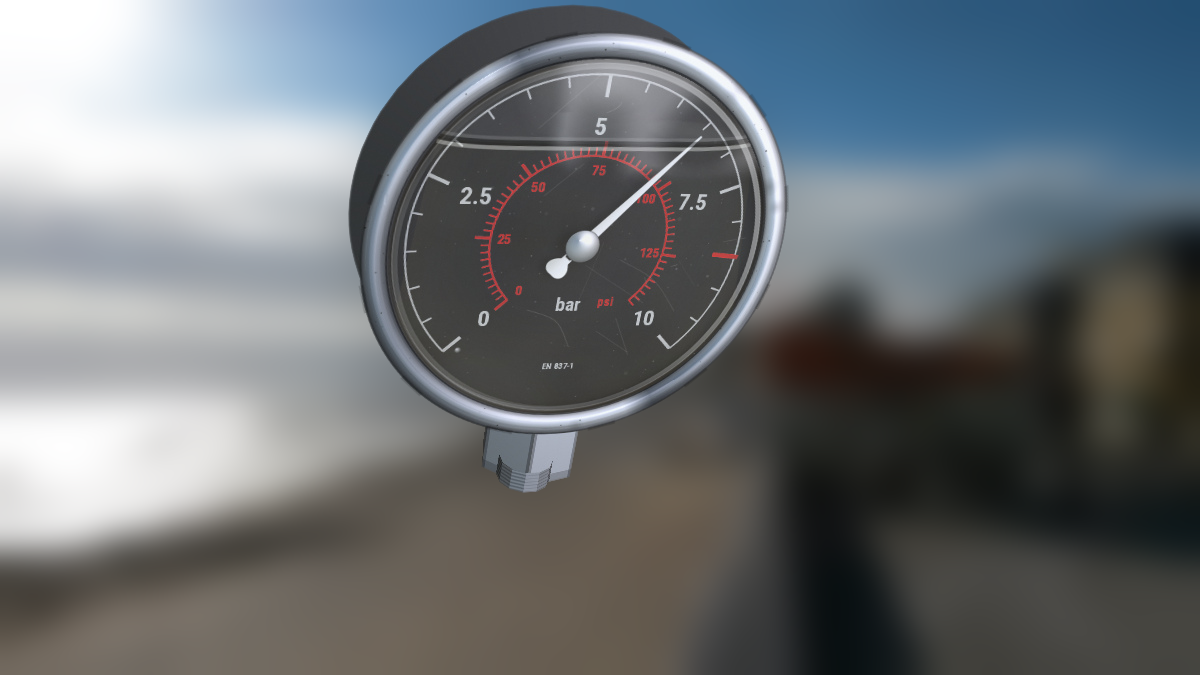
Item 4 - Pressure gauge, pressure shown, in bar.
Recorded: 6.5 bar
